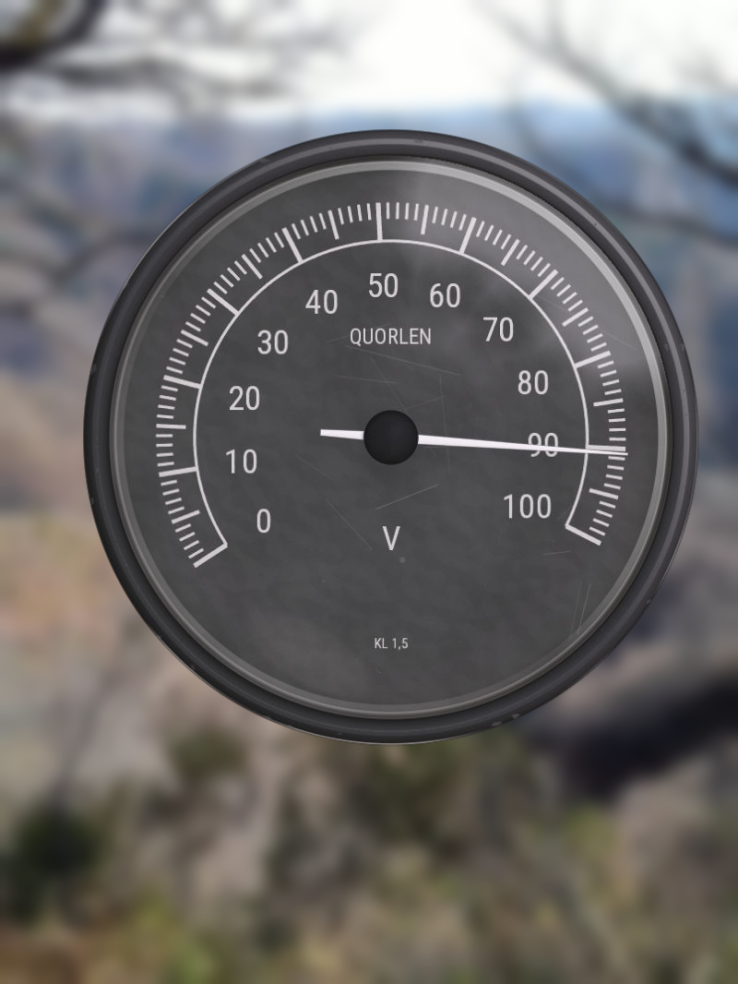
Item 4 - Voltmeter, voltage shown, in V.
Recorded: 90.5 V
